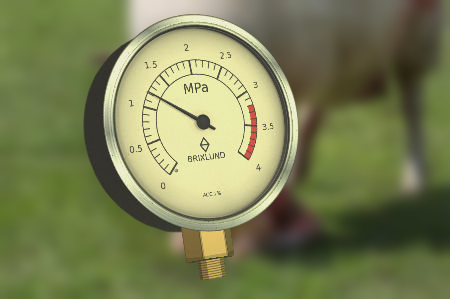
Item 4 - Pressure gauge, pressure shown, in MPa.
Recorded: 1.2 MPa
